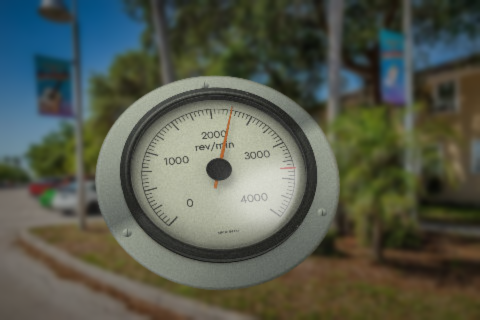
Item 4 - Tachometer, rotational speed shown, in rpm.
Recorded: 2250 rpm
